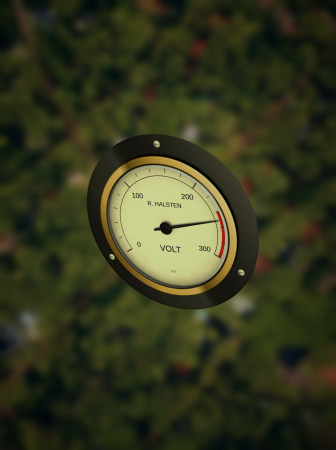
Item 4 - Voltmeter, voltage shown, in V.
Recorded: 250 V
